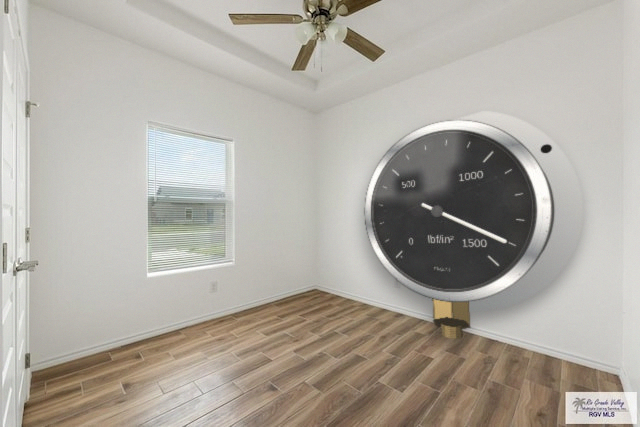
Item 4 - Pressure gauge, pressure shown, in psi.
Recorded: 1400 psi
